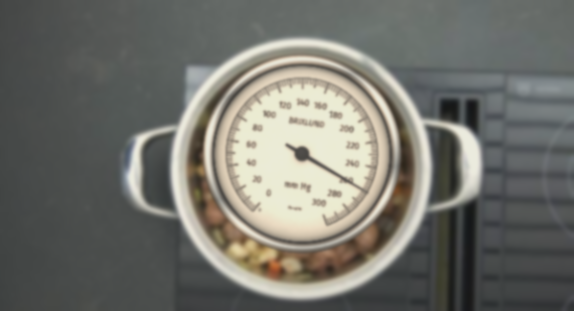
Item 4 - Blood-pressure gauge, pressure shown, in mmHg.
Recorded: 260 mmHg
